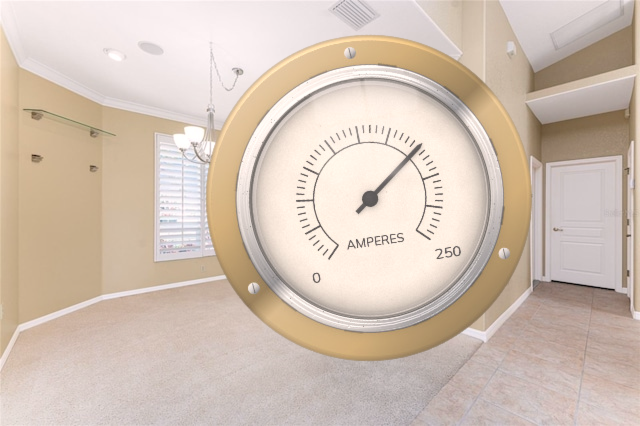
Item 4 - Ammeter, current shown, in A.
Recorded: 175 A
